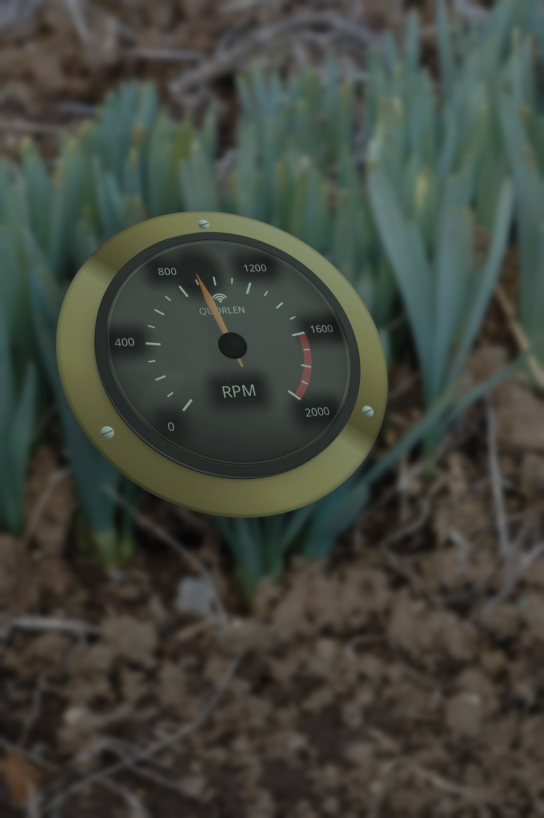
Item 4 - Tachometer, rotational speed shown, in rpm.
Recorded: 900 rpm
